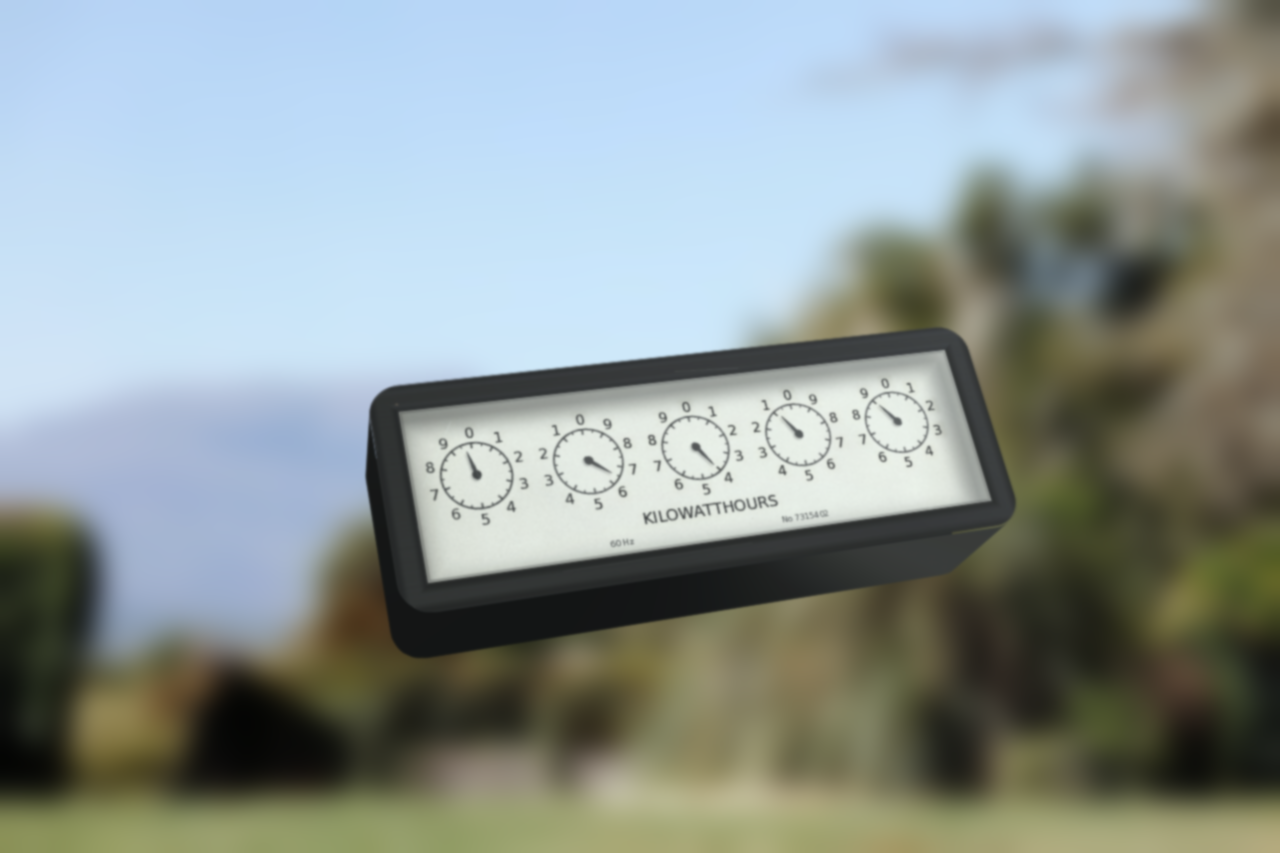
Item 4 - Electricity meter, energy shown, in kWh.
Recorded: 96409 kWh
